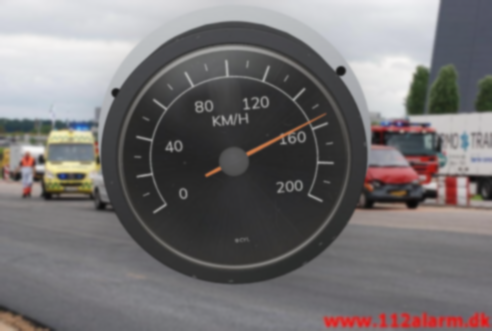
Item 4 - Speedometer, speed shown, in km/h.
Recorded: 155 km/h
